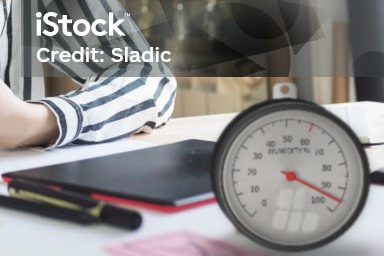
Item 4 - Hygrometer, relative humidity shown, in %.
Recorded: 95 %
